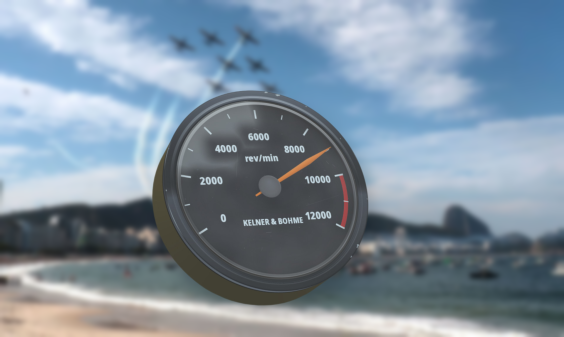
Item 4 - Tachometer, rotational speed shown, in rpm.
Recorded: 9000 rpm
